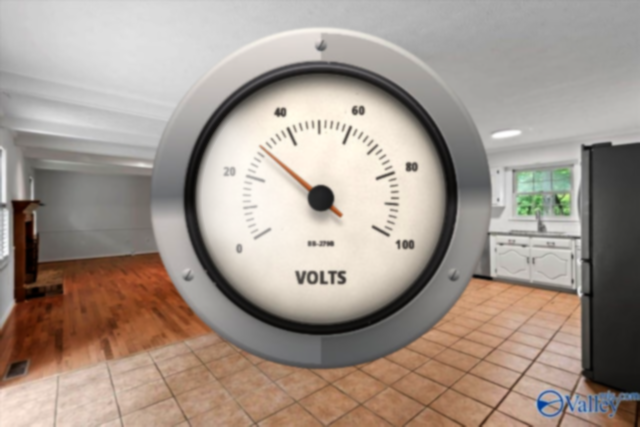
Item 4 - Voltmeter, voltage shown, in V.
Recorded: 30 V
